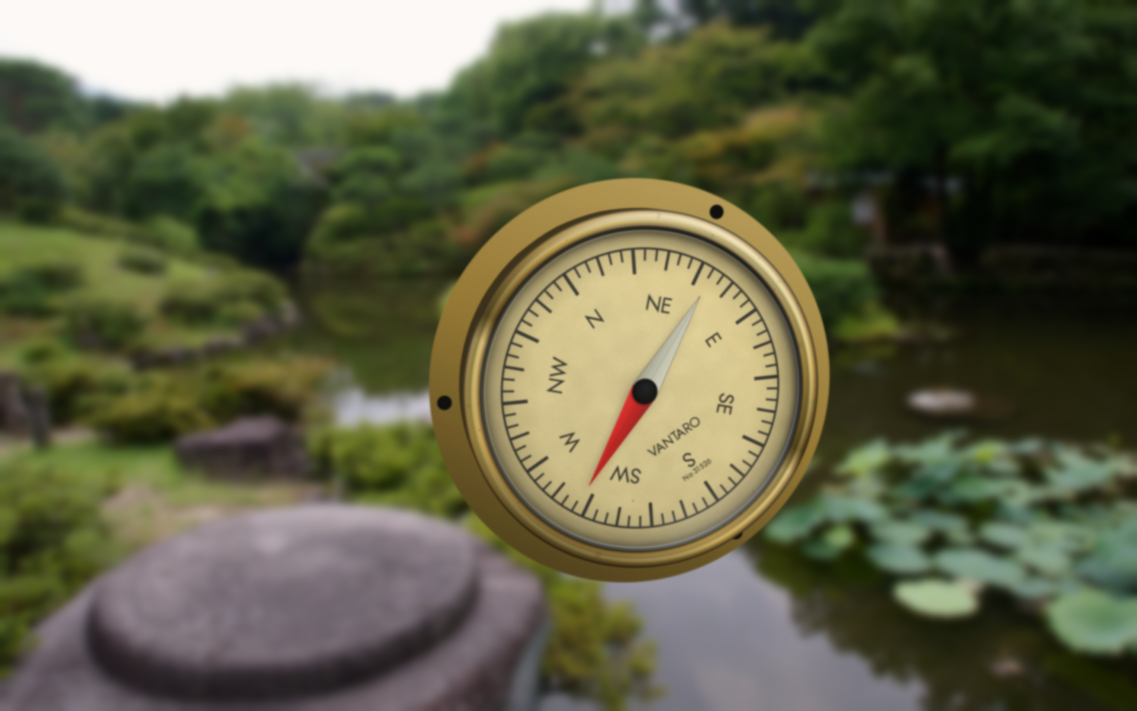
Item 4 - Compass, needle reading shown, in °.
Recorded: 245 °
